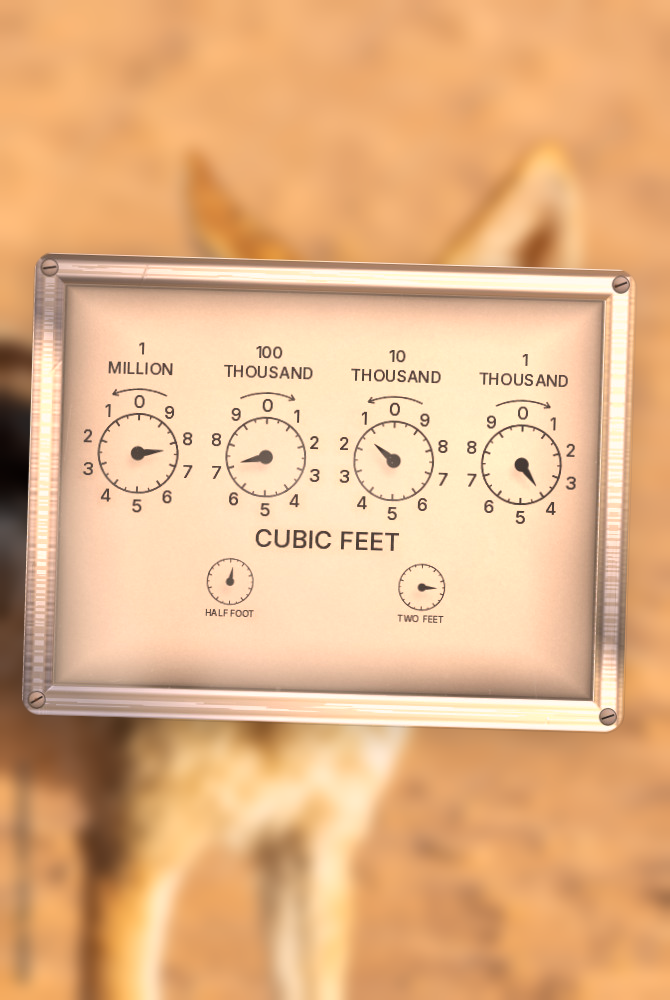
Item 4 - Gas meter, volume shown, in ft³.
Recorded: 771400 ft³
